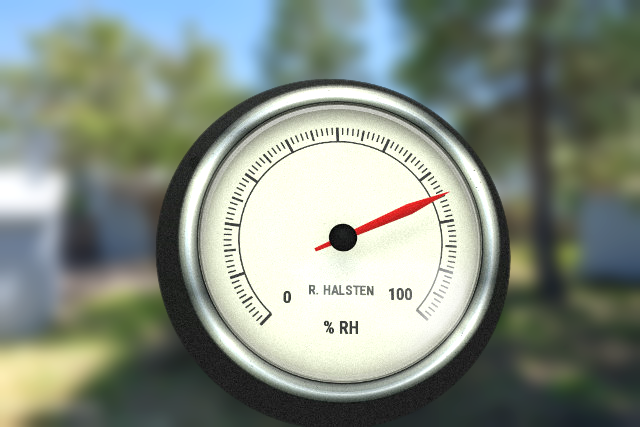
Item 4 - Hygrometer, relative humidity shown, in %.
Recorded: 75 %
